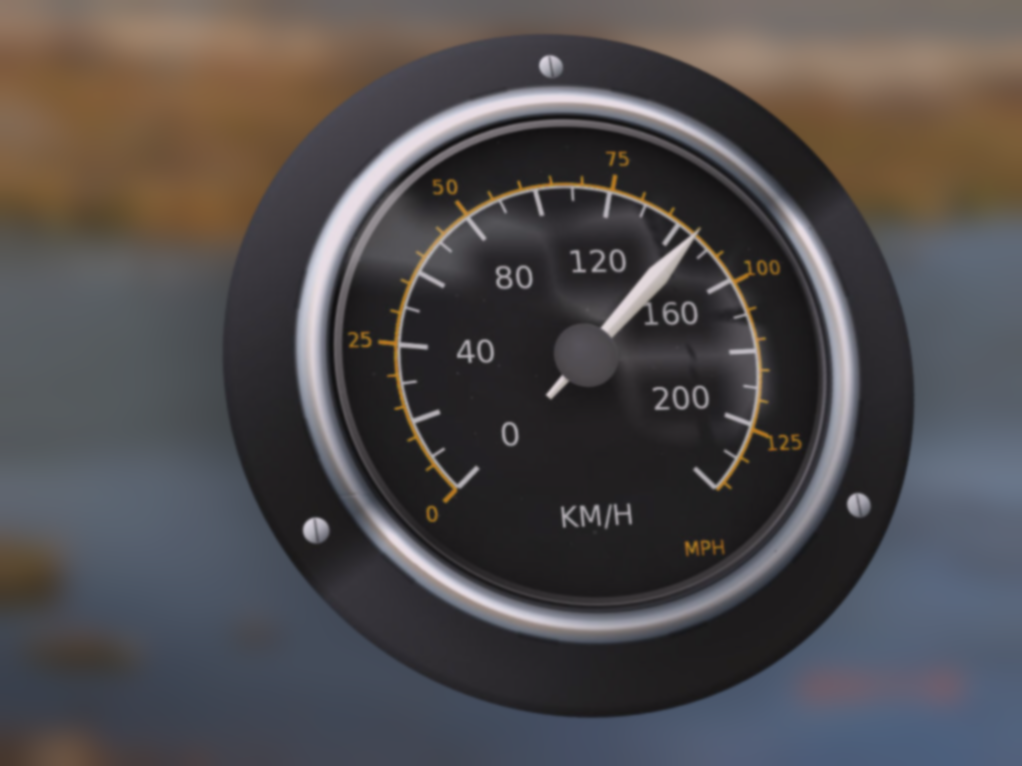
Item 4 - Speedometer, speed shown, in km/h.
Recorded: 145 km/h
